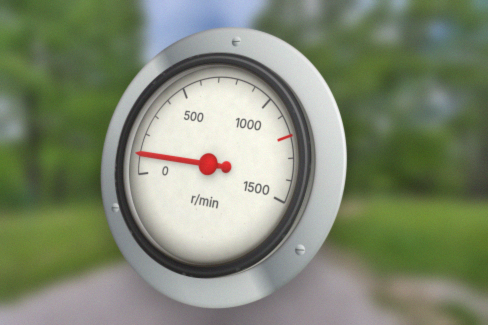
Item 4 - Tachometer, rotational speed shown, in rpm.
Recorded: 100 rpm
